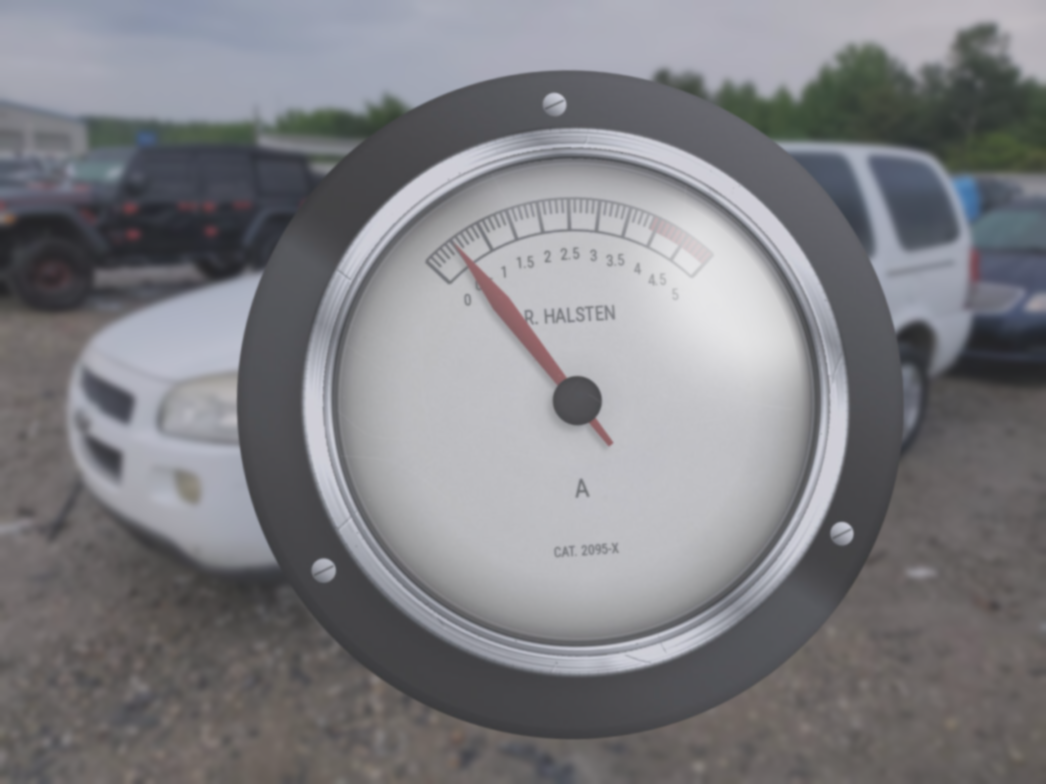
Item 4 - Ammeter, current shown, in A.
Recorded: 0.5 A
